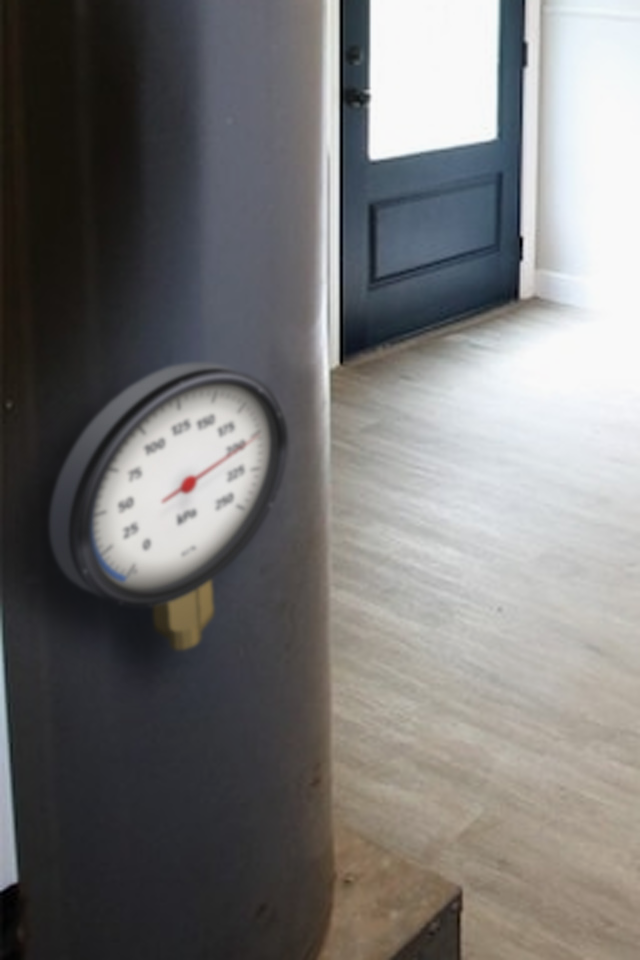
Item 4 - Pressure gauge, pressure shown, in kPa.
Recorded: 200 kPa
